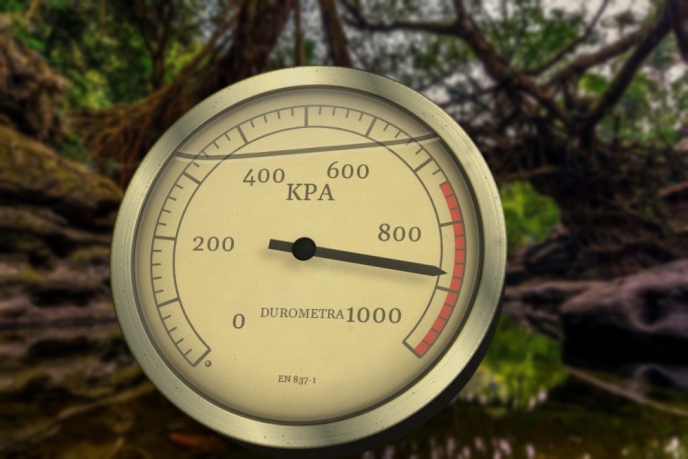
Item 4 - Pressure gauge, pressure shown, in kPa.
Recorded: 880 kPa
